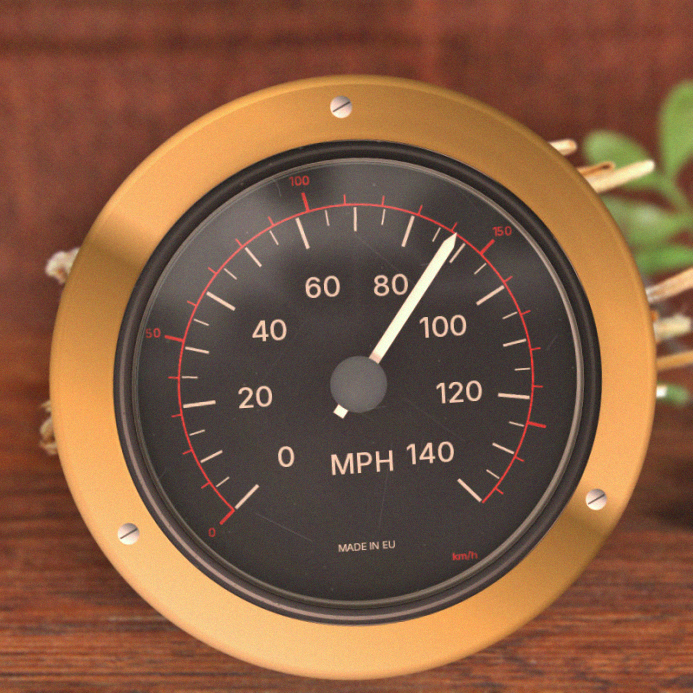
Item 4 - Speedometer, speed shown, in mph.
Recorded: 87.5 mph
